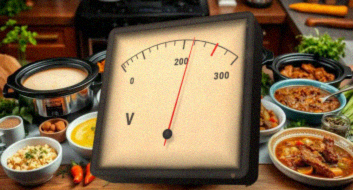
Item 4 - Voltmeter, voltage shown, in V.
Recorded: 220 V
